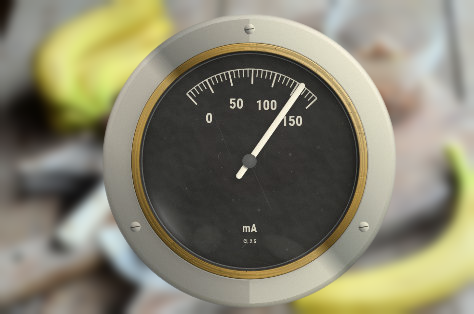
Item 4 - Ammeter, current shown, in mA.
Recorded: 130 mA
